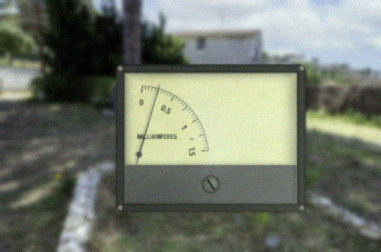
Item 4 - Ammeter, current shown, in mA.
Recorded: 0.25 mA
